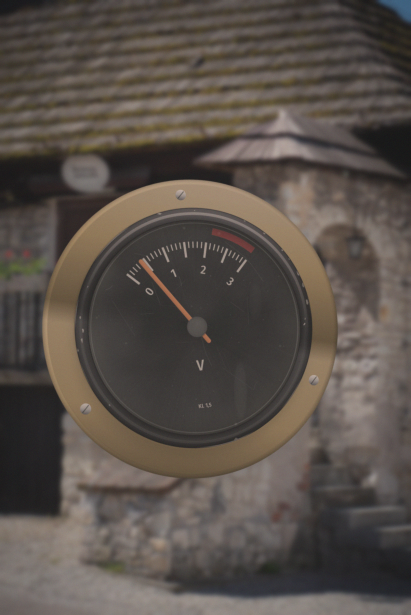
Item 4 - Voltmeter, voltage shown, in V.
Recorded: 0.4 V
